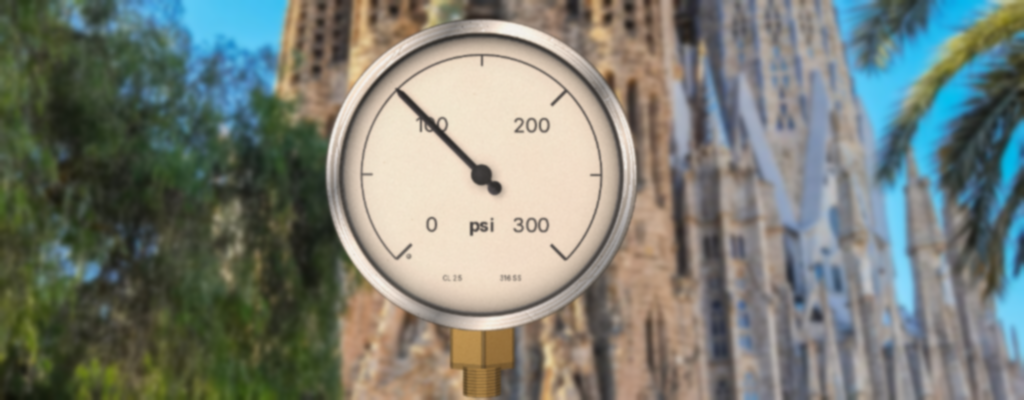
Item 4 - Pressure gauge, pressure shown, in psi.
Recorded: 100 psi
